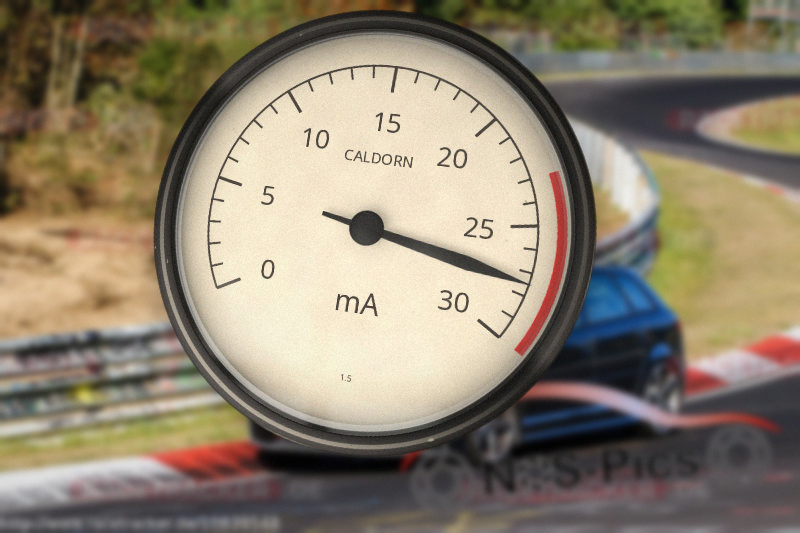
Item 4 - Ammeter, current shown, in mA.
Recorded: 27.5 mA
